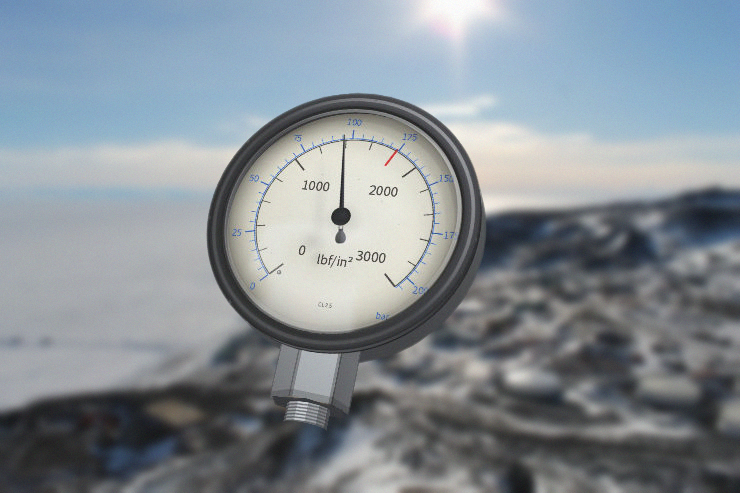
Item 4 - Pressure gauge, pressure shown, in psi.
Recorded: 1400 psi
